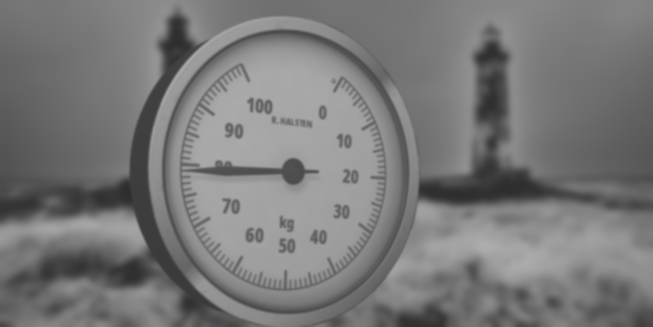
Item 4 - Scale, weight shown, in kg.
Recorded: 79 kg
